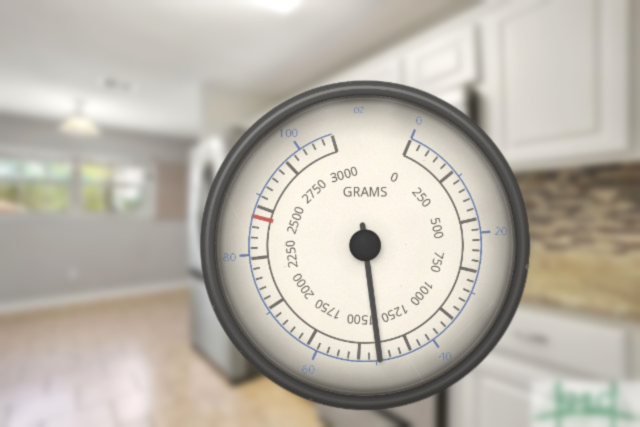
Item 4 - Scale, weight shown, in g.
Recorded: 1400 g
